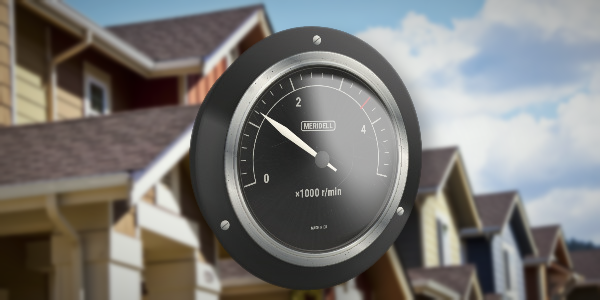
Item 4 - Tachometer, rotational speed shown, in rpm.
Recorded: 1200 rpm
